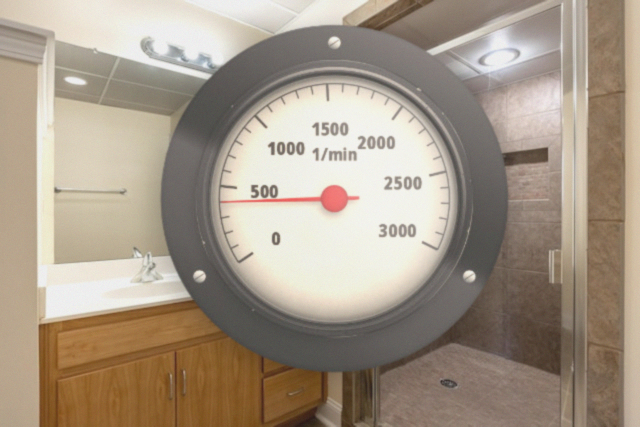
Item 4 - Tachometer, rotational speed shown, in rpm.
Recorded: 400 rpm
